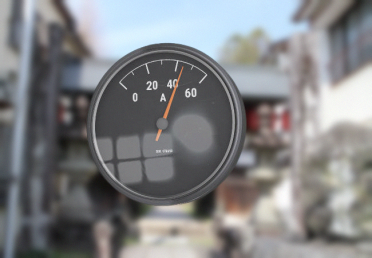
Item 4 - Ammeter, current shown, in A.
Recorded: 45 A
